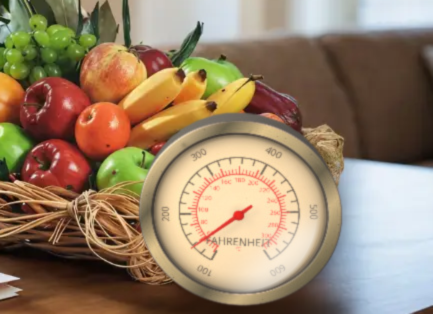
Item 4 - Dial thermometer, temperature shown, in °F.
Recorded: 140 °F
